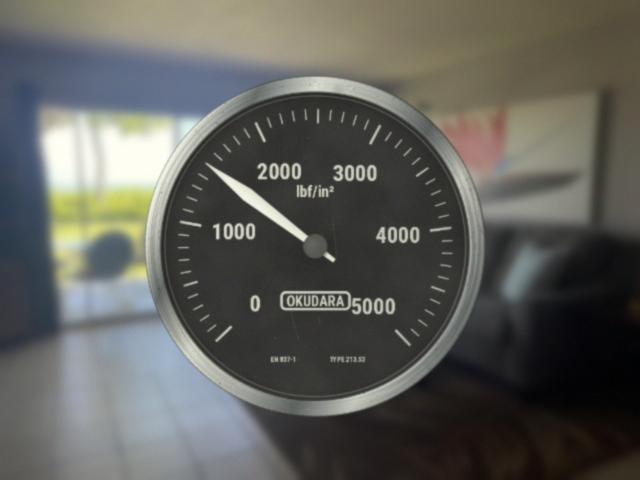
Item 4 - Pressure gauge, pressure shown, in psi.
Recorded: 1500 psi
